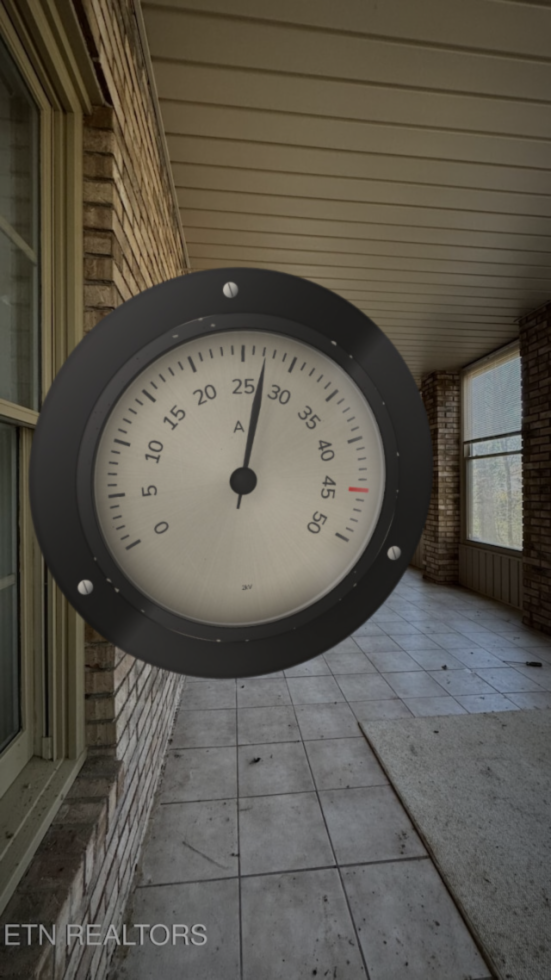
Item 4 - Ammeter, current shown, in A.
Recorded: 27 A
